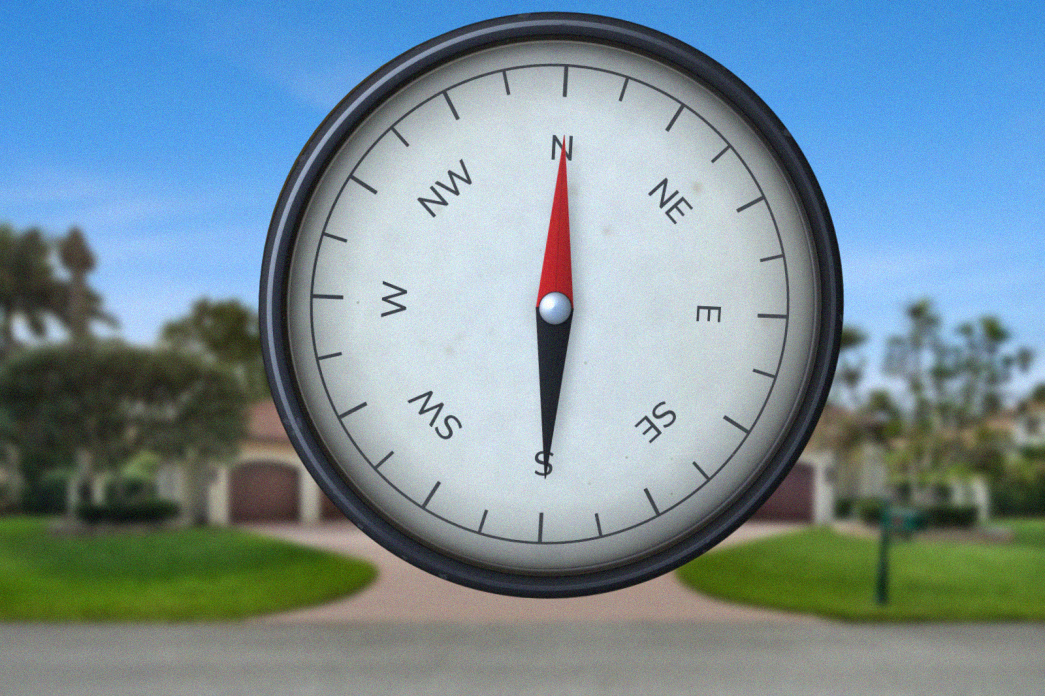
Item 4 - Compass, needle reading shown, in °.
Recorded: 0 °
